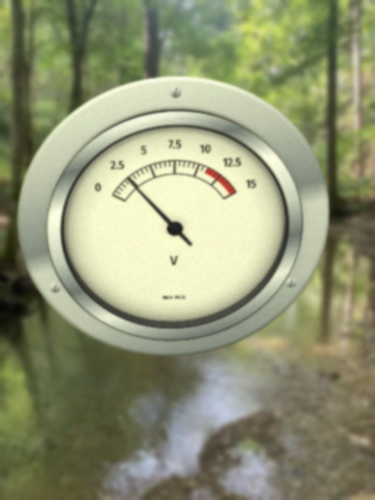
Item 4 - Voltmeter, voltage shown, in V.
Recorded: 2.5 V
